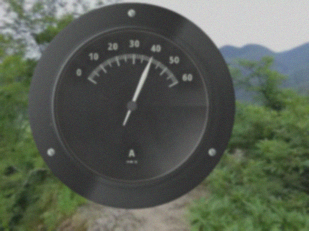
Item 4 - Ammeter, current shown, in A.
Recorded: 40 A
